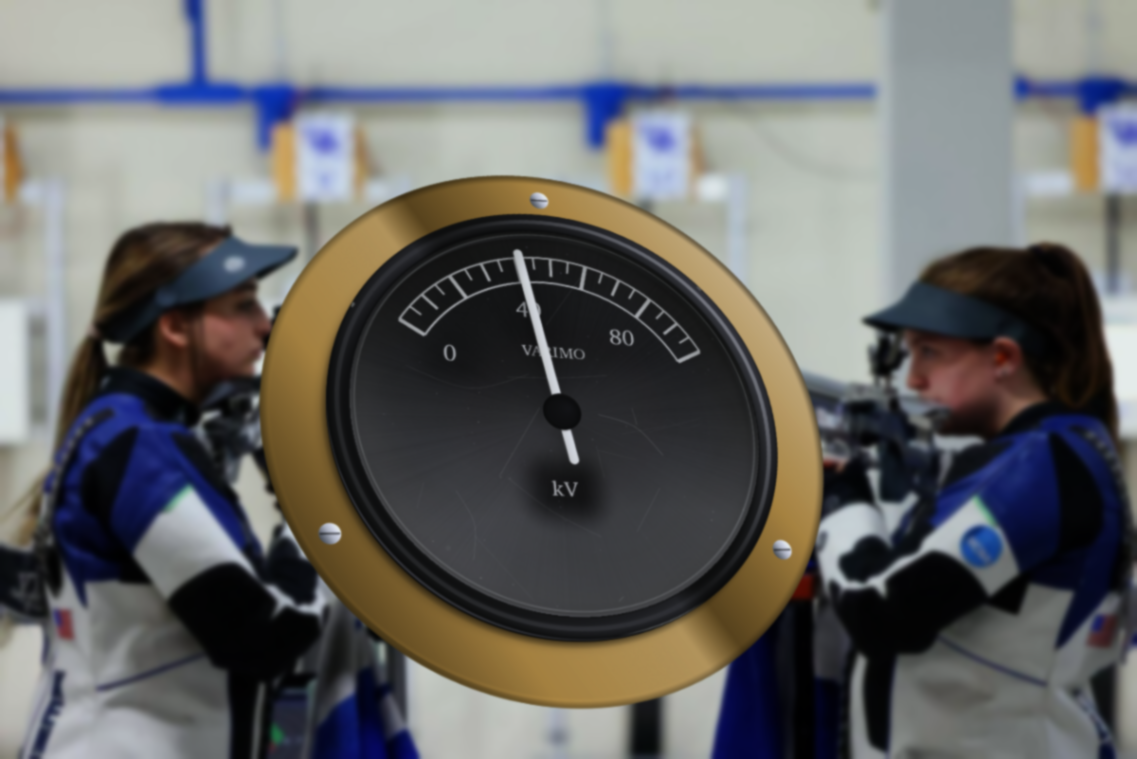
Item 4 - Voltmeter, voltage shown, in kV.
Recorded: 40 kV
